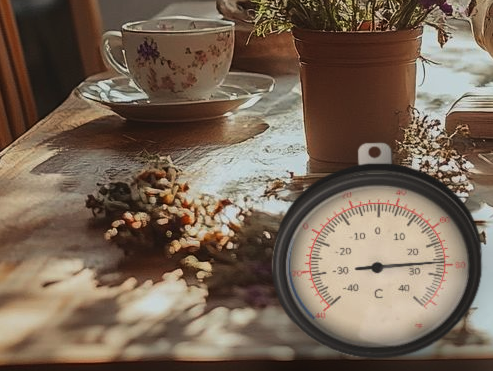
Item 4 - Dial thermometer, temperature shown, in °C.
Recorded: 25 °C
